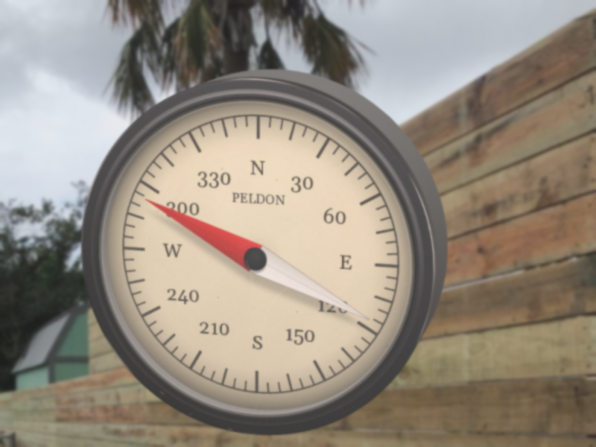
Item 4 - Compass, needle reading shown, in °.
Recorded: 295 °
